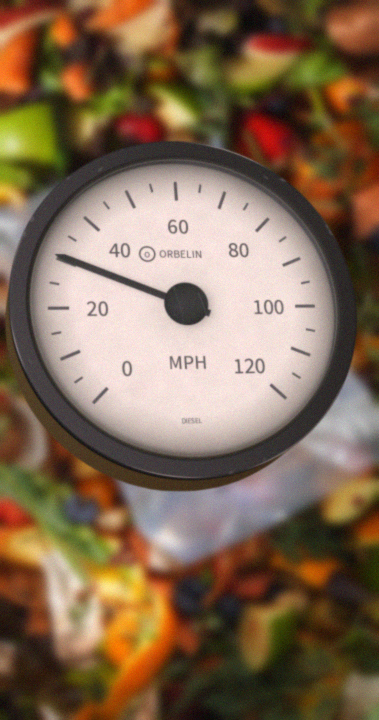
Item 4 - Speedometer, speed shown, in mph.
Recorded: 30 mph
